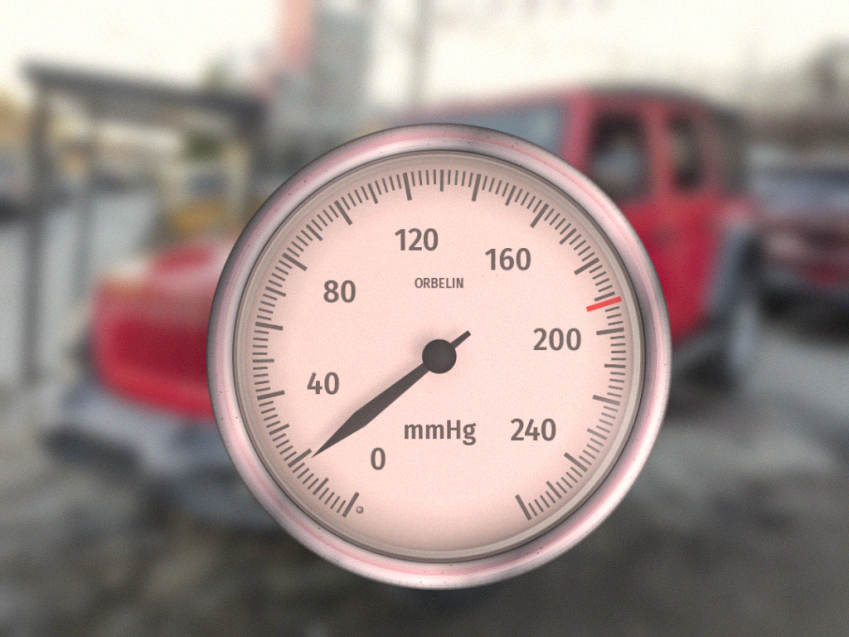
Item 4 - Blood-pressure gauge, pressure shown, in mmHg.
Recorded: 18 mmHg
